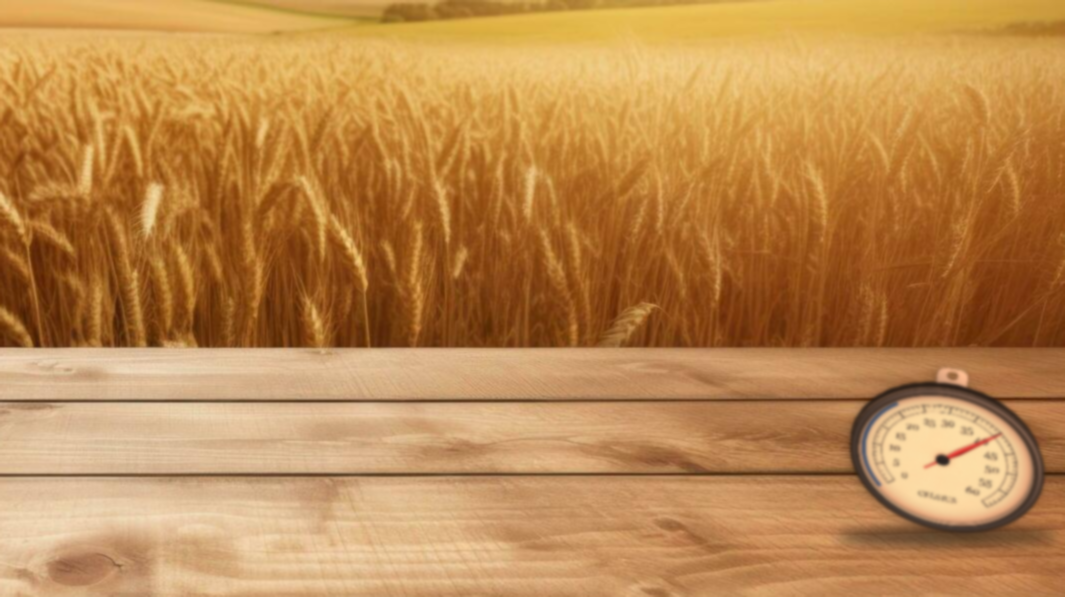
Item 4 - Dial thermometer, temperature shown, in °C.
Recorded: 40 °C
